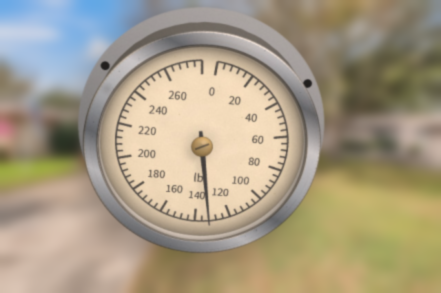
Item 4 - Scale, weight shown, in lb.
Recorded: 132 lb
